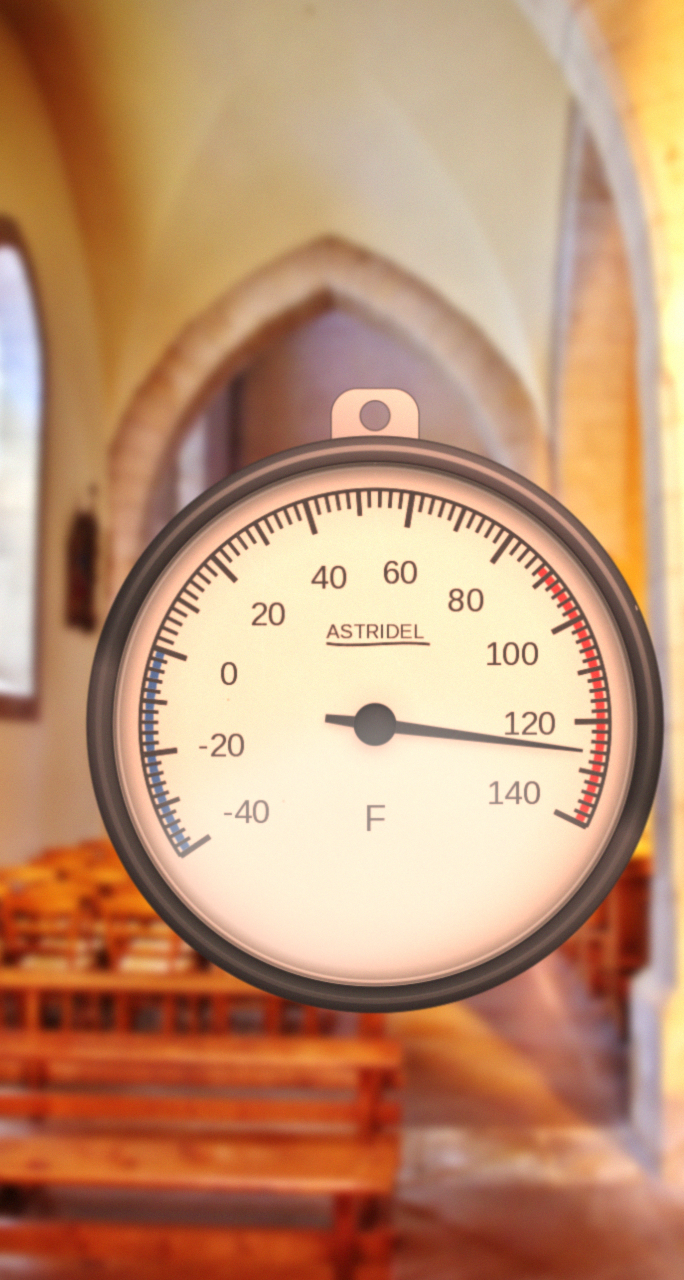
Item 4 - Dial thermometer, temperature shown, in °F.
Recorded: 126 °F
